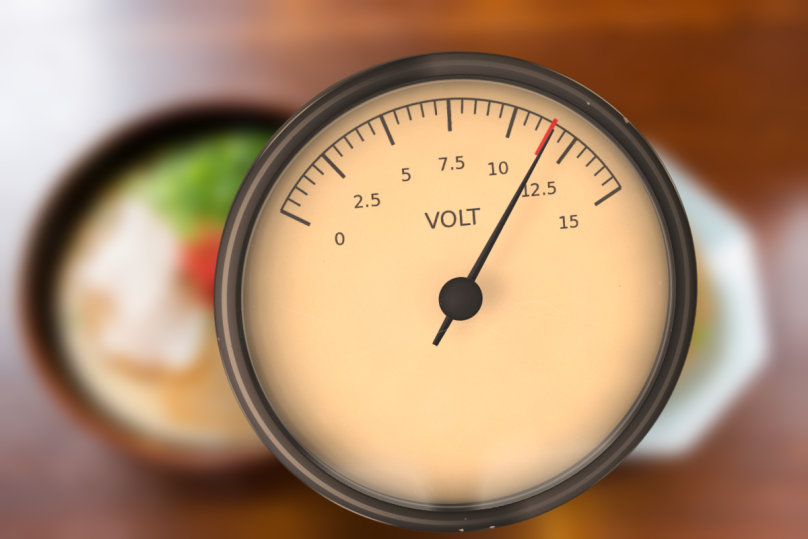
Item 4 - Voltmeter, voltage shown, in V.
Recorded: 11.5 V
